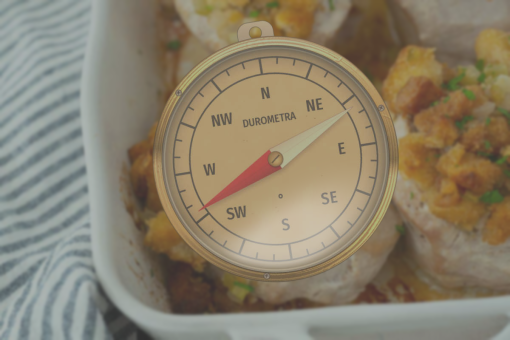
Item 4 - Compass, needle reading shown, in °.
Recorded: 245 °
